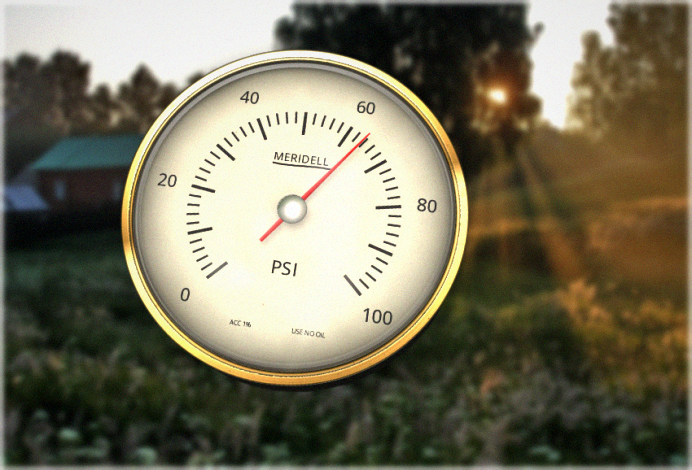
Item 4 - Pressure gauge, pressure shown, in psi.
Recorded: 64 psi
